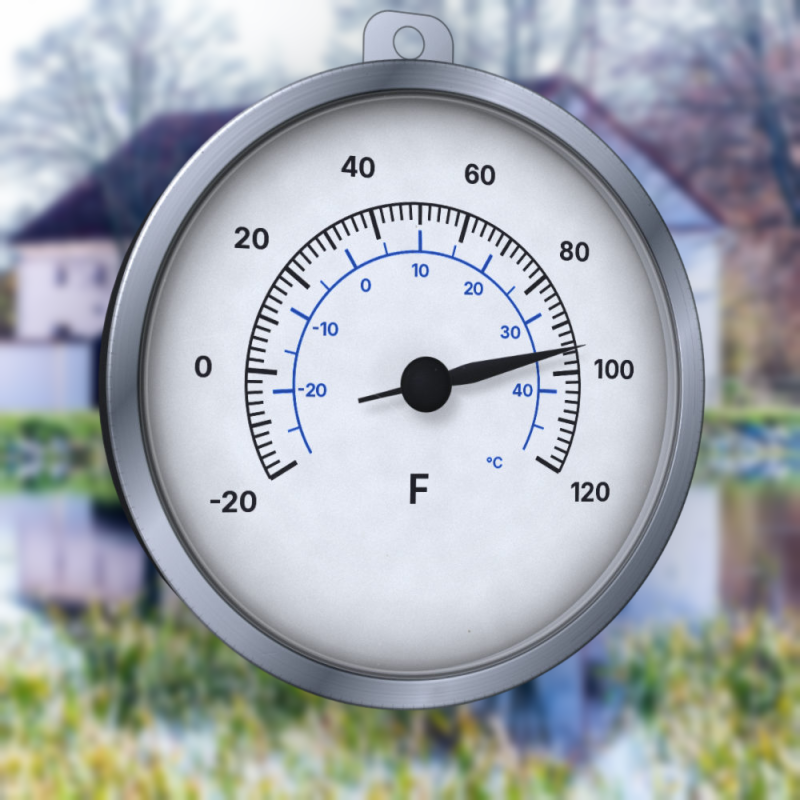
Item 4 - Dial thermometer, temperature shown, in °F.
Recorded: 95 °F
